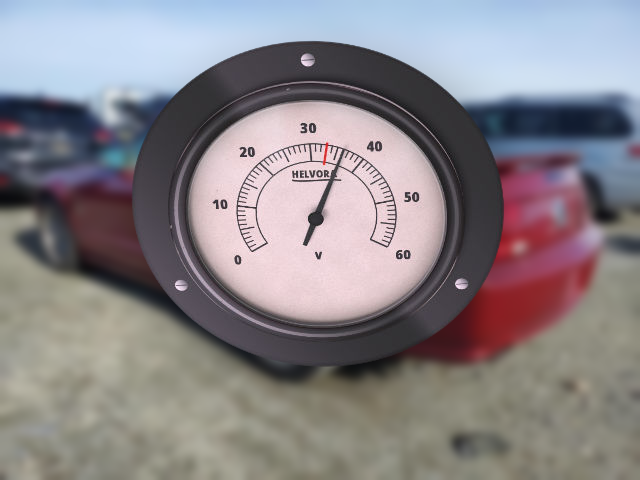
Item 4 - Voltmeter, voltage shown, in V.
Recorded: 36 V
